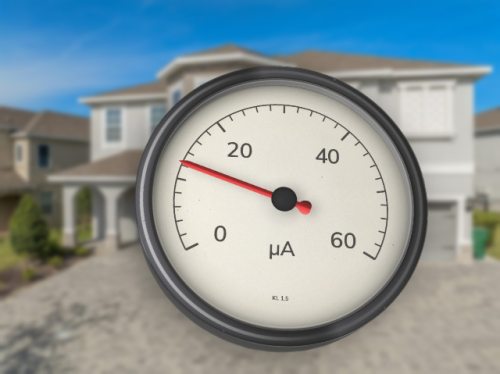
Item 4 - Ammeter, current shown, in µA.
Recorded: 12 µA
